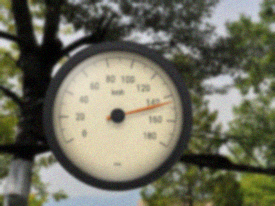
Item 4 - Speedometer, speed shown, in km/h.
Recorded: 145 km/h
